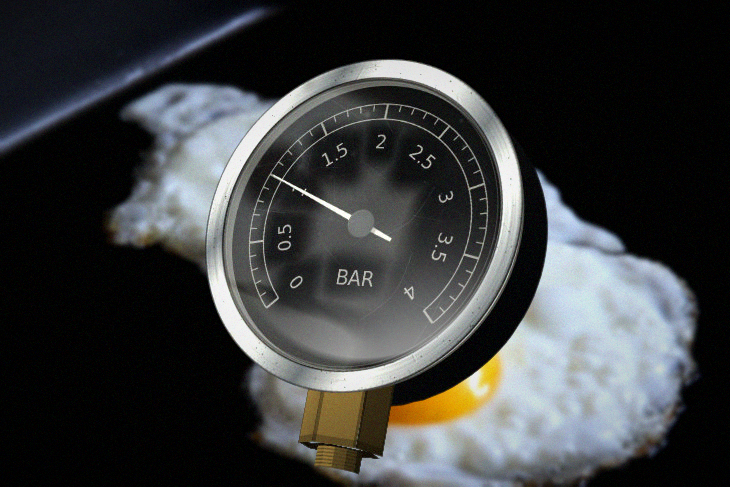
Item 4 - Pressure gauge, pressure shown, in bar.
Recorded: 1 bar
